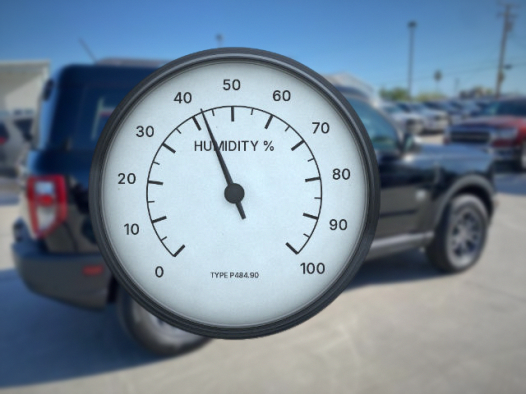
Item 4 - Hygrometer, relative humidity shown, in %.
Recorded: 42.5 %
